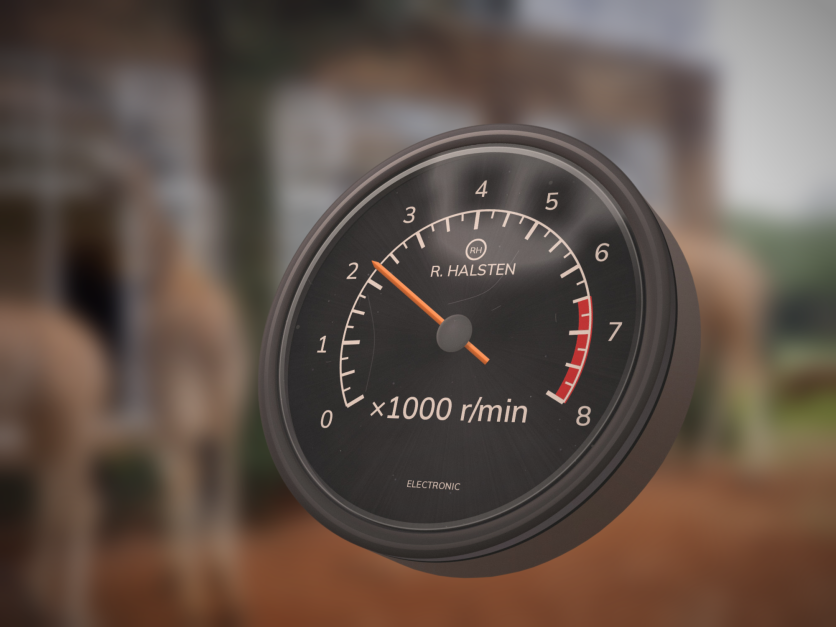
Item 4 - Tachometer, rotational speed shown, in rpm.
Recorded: 2250 rpm
